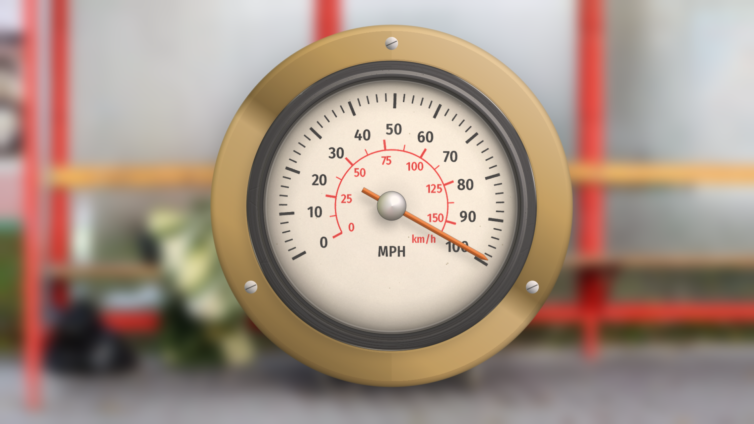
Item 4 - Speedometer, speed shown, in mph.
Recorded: 99 mph
